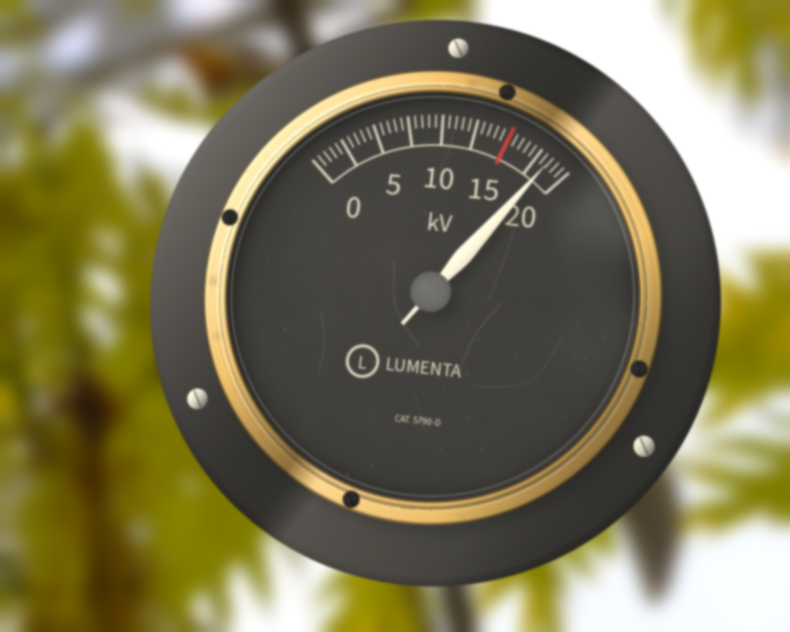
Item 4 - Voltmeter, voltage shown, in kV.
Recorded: 18.5 kV
